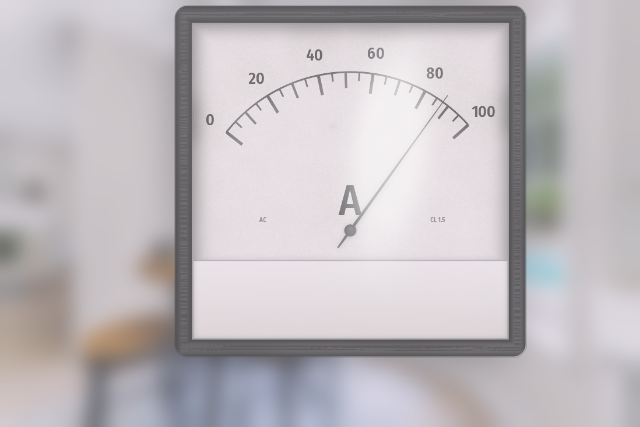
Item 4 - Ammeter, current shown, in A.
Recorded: 87.5 A
